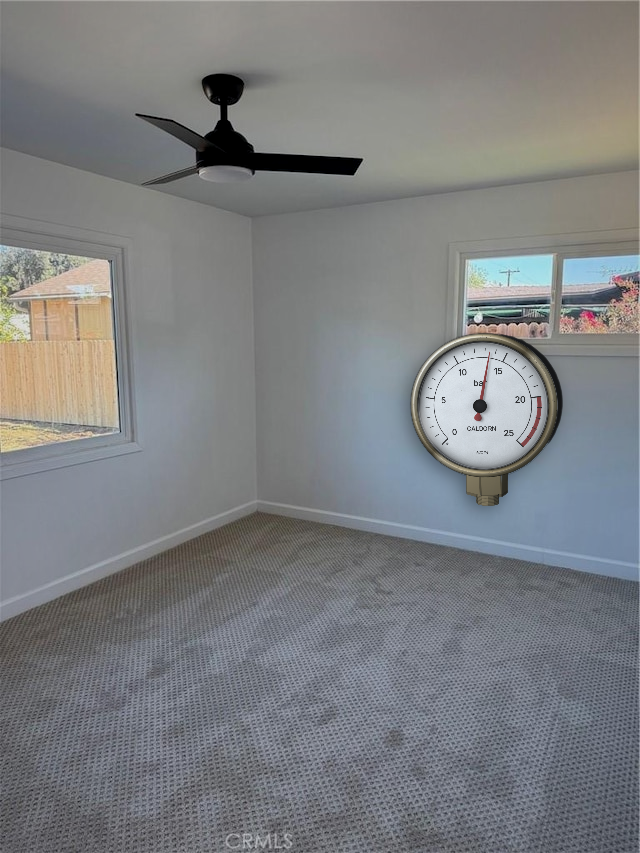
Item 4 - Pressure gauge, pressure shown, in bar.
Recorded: 13.5 bar
